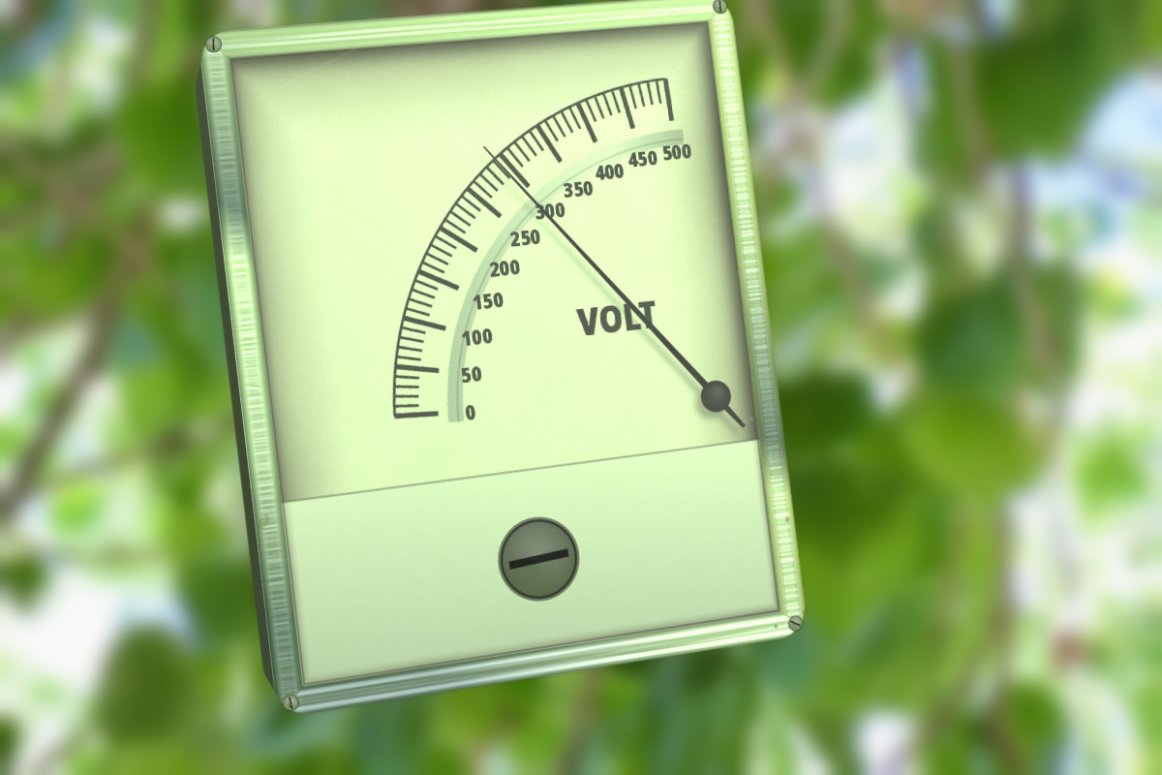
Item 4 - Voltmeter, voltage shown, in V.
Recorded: 290 V
